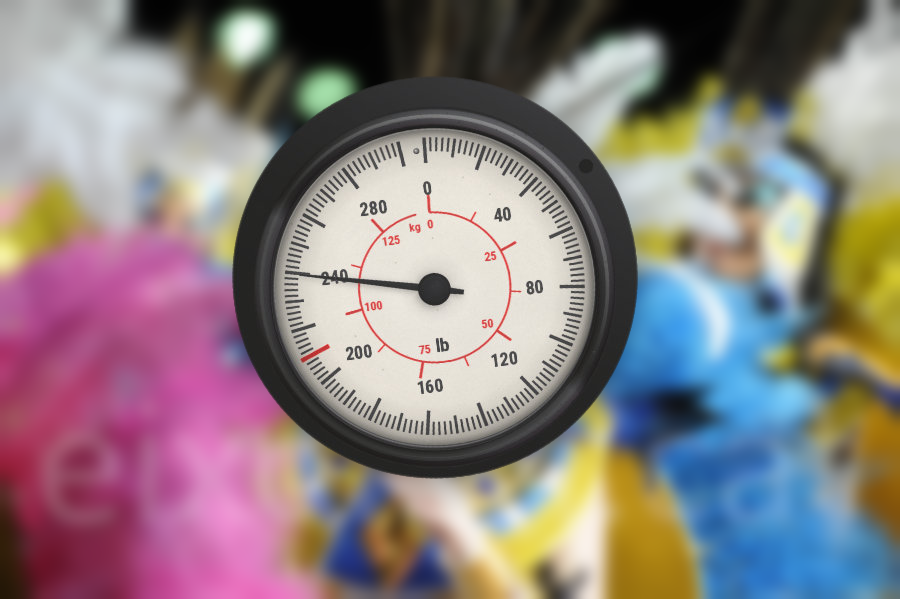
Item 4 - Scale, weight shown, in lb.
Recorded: 240 lb
